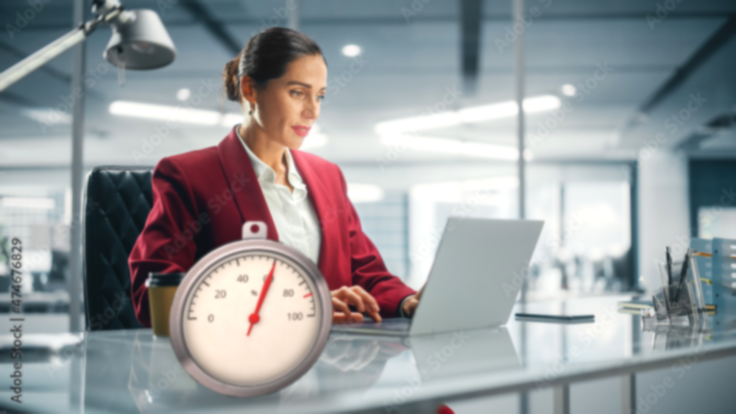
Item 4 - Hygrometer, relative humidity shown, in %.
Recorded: 60 %
